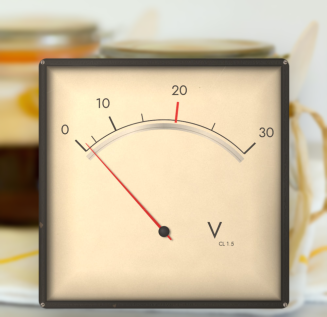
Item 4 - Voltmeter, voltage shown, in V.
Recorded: 2.5 V
